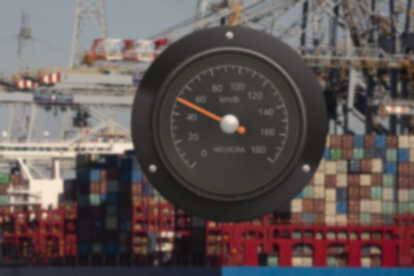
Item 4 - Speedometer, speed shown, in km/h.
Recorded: 50 km/h
